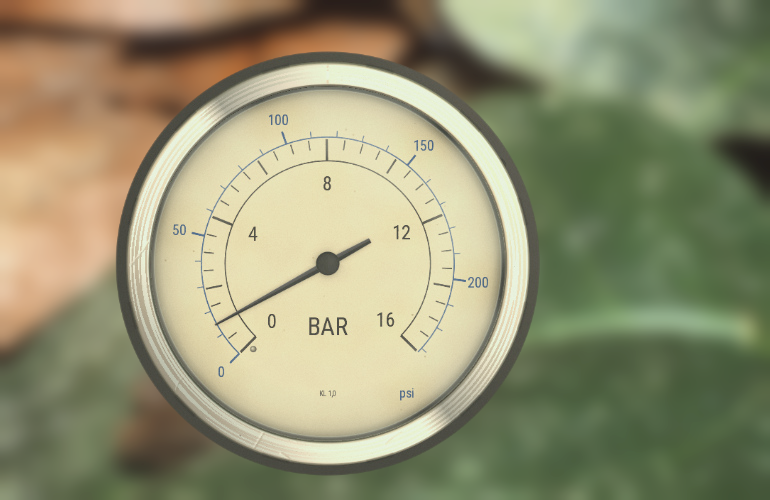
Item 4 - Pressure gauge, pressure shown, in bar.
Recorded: 1 bar
